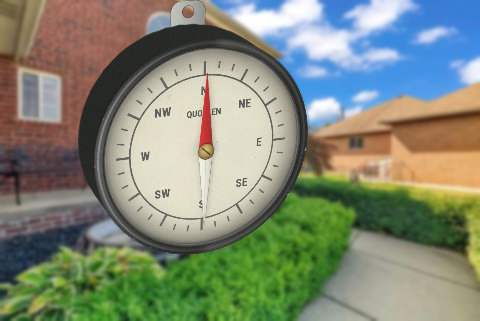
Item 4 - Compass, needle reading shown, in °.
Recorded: 0 °
